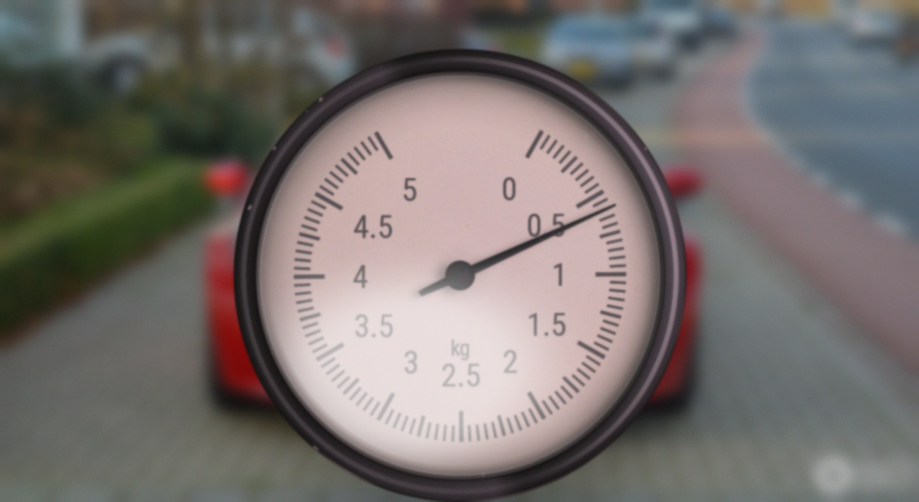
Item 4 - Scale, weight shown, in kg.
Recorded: 0.6 kg
